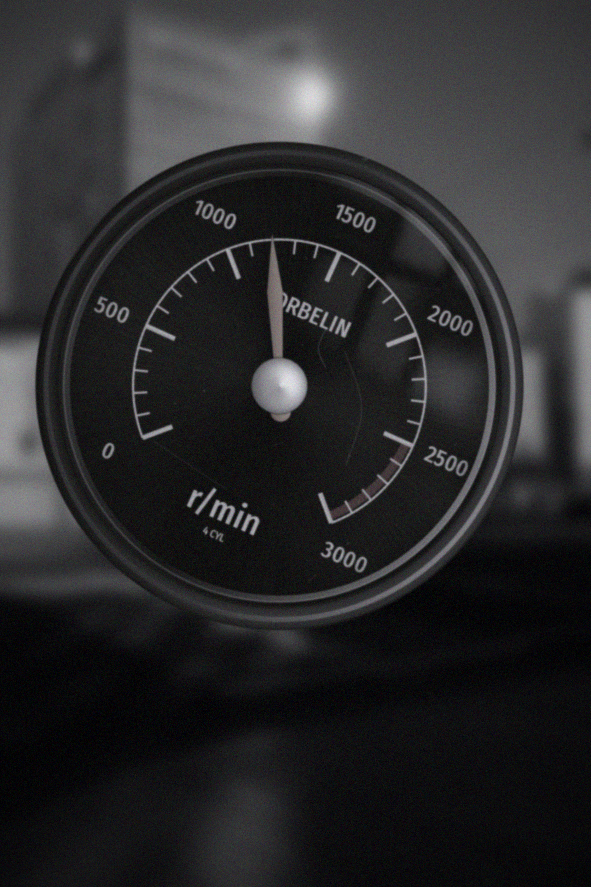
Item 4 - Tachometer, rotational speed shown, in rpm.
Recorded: 1200 rpm
